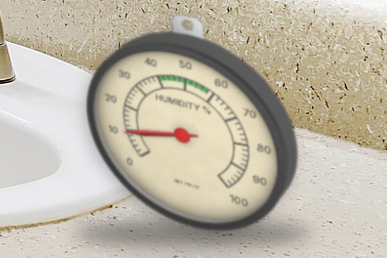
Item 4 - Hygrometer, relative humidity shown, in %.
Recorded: 10 %
